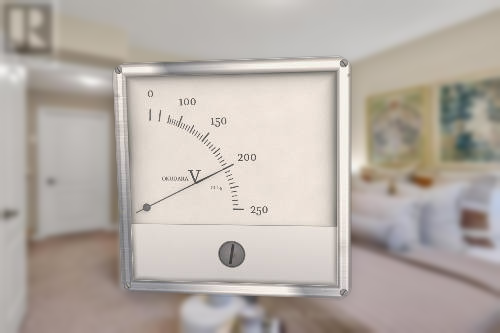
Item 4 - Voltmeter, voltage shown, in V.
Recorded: 200 V
